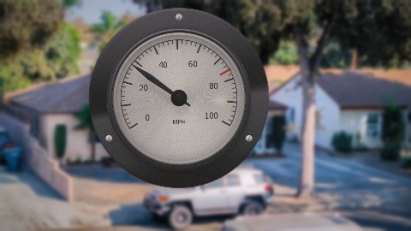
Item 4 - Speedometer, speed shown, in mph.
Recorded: 28 mph
